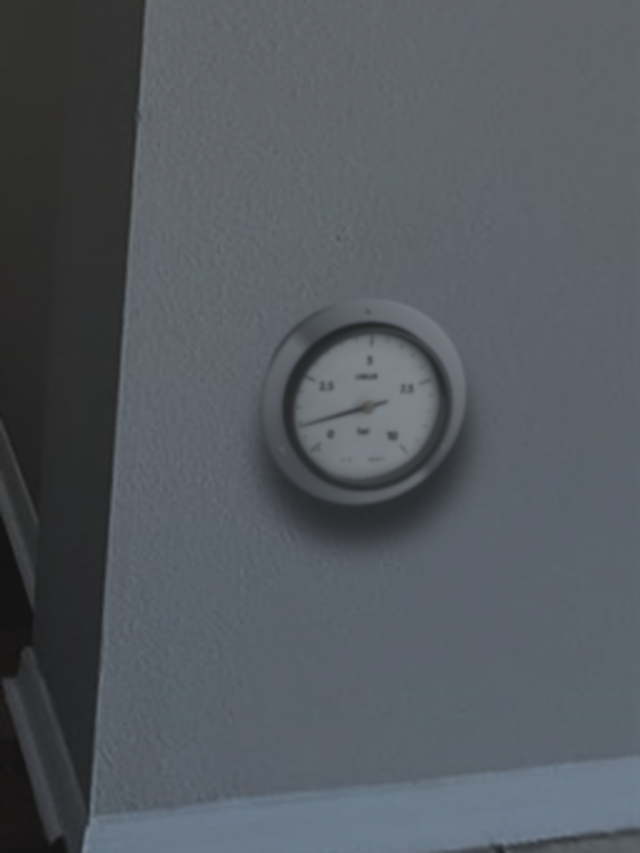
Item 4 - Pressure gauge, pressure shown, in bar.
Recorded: 1 bar
